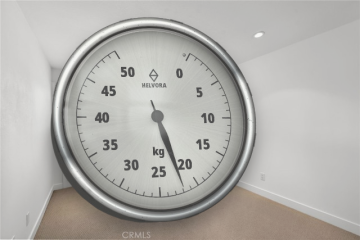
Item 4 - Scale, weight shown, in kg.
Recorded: 22 kg
